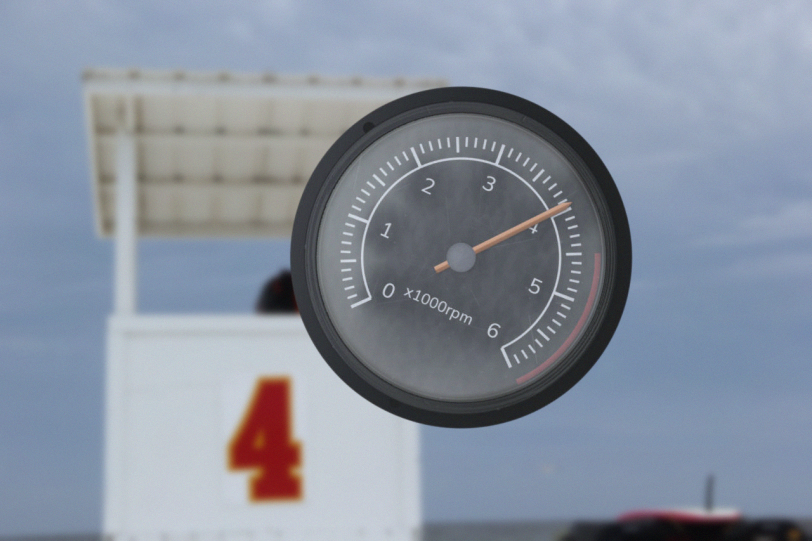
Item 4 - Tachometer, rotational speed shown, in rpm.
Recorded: 3950 rpm
